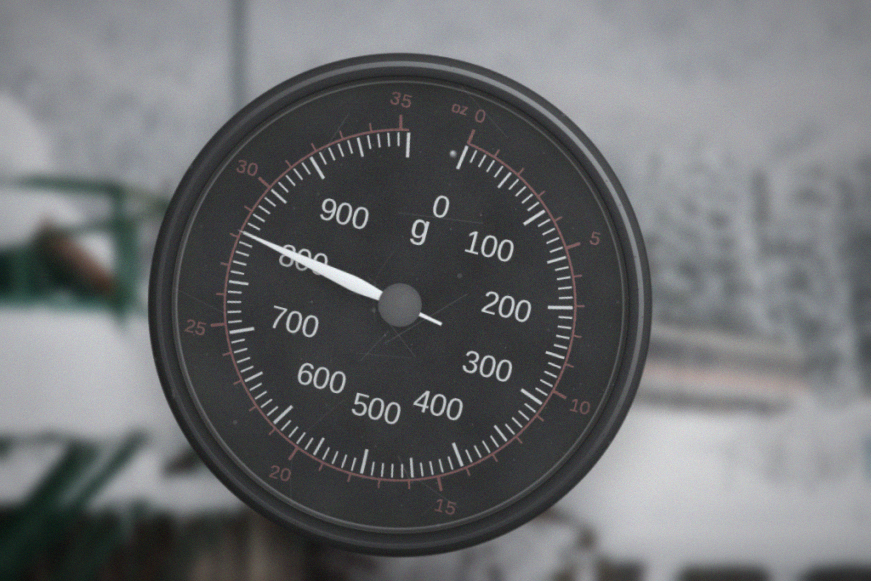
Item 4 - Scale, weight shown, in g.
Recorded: 800 g
